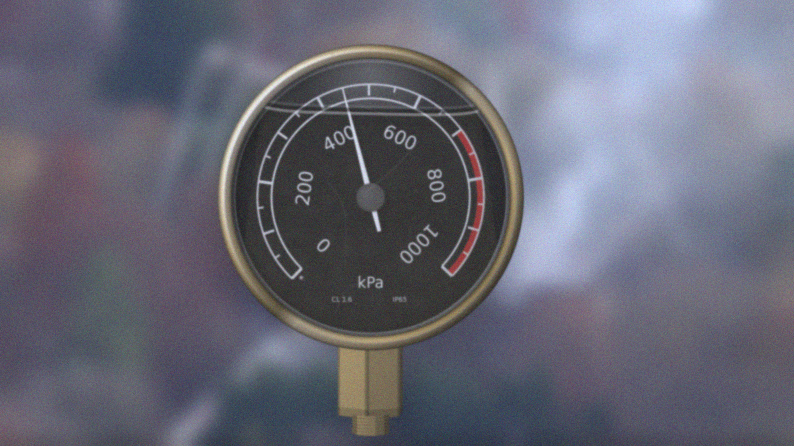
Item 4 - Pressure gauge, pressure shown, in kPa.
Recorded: 450 kPa
